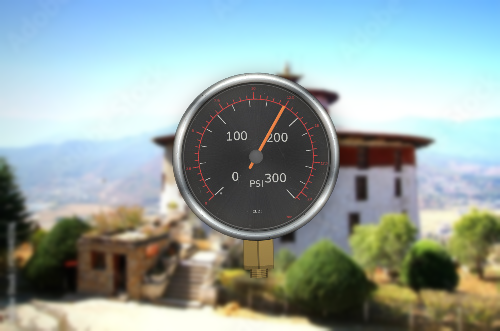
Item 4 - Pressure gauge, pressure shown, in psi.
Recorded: 180 psi
